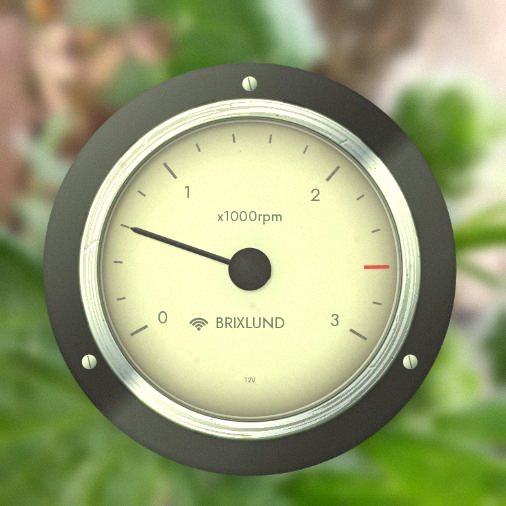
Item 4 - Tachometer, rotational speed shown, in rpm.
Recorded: 600 rpm
